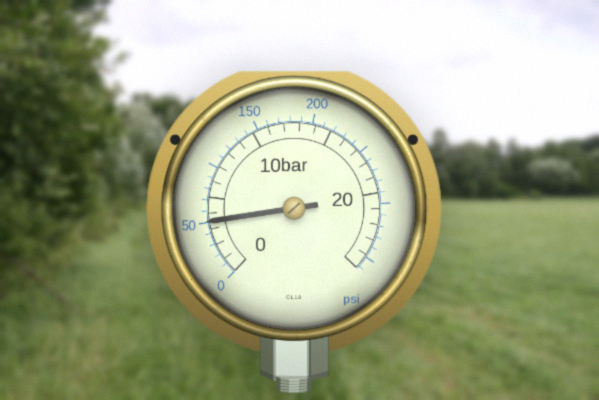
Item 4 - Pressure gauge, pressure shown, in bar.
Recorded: 3.5 bar
